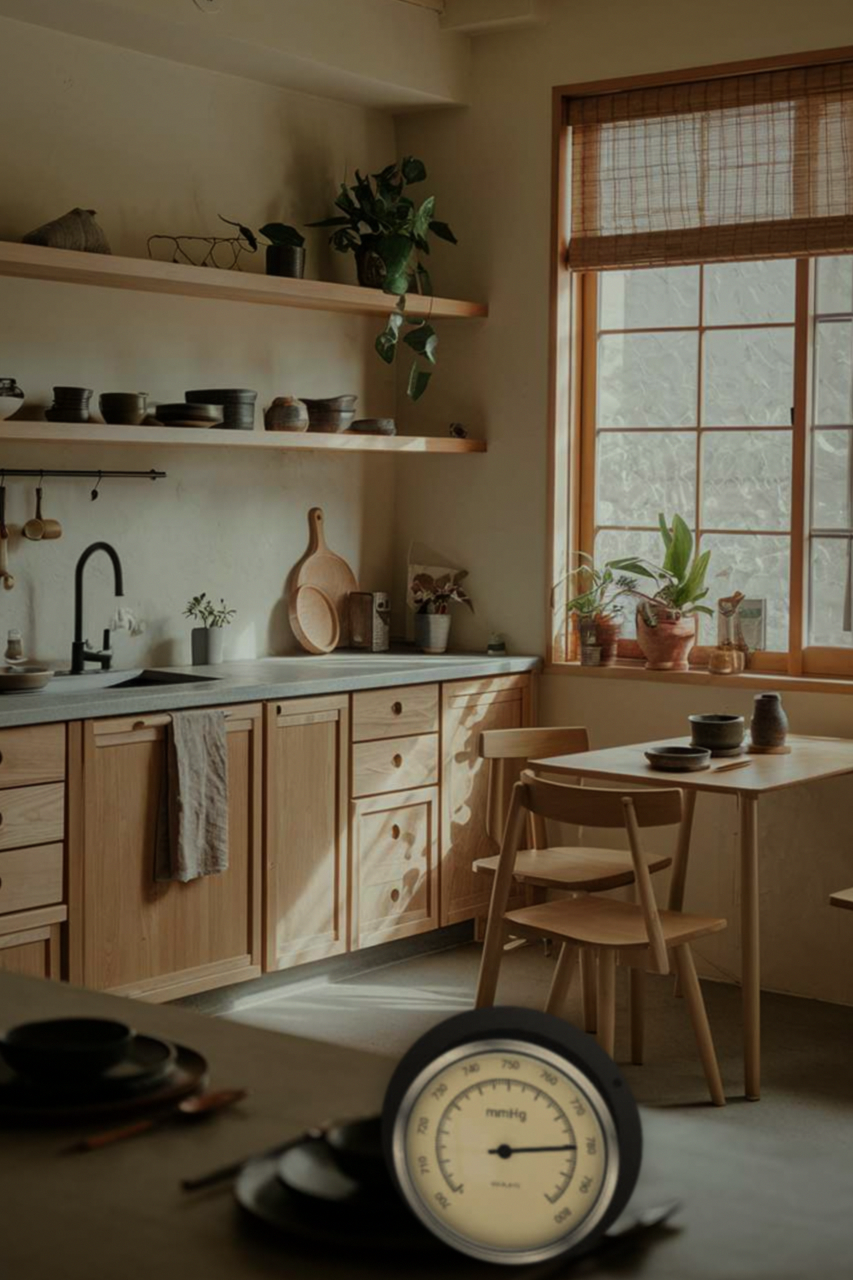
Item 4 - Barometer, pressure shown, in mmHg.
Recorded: 780 mmHg
